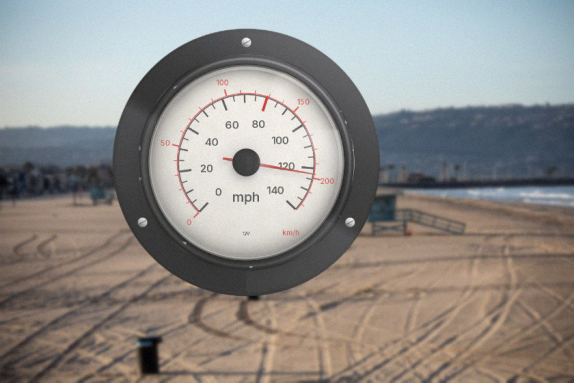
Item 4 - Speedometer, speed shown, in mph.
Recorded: 122.5 mph
